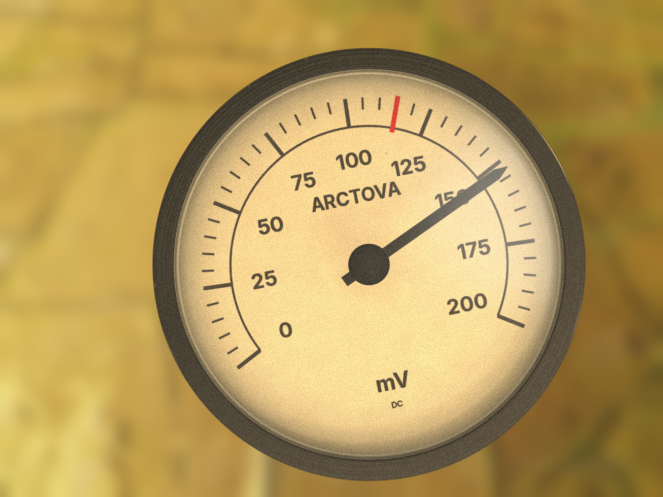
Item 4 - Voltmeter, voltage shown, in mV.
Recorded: 152.5 mV
